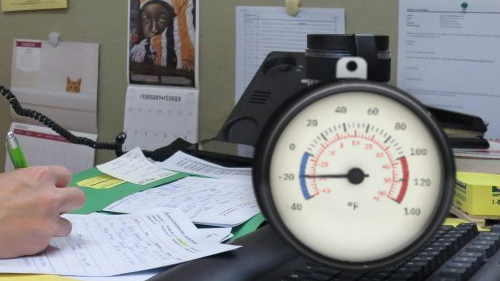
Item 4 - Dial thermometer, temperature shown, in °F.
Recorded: -20 °F
